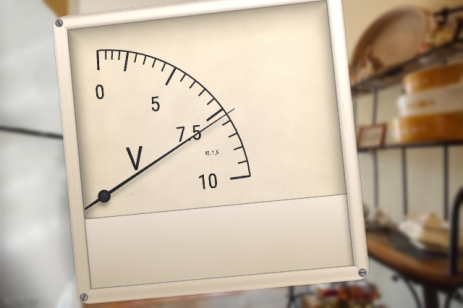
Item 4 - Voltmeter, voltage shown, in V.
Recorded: 7.75 V
